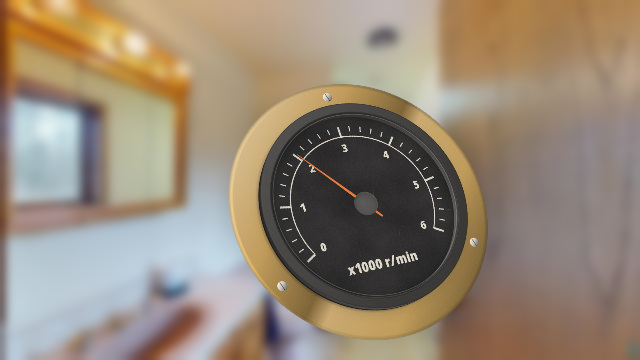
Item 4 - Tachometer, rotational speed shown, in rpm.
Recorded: 2000 rpm
